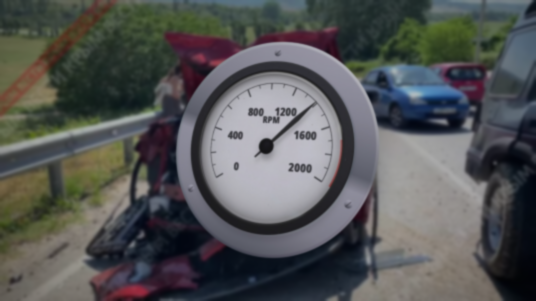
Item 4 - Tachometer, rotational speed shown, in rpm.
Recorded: 1400 rpm
